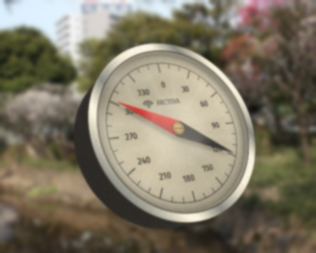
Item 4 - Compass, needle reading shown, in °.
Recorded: 300 °
